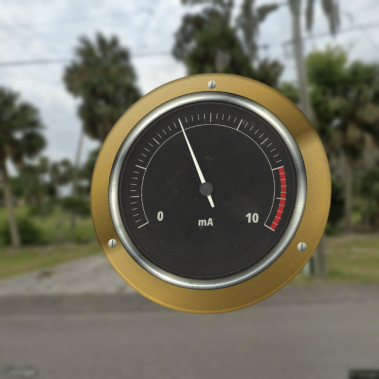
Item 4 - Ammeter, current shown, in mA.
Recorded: 4 mA
